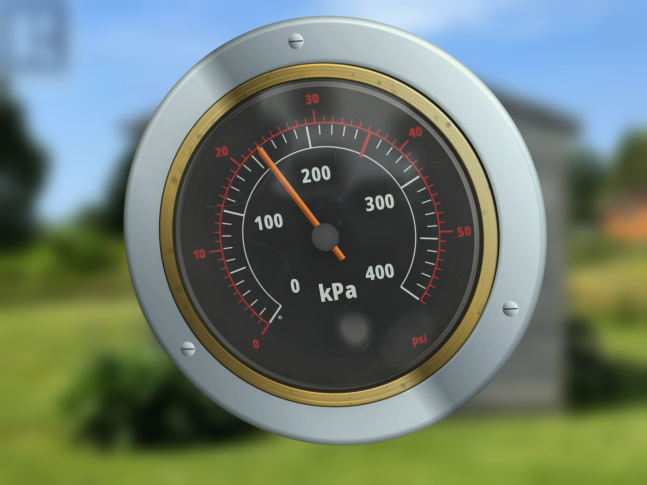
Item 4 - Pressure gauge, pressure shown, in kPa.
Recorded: 160 kPa
